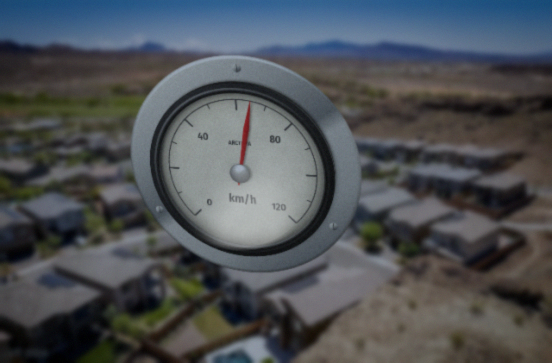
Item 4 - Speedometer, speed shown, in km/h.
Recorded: 65 km/h
